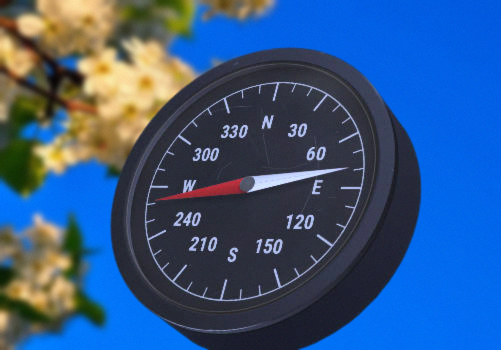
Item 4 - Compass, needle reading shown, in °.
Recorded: 260 °
